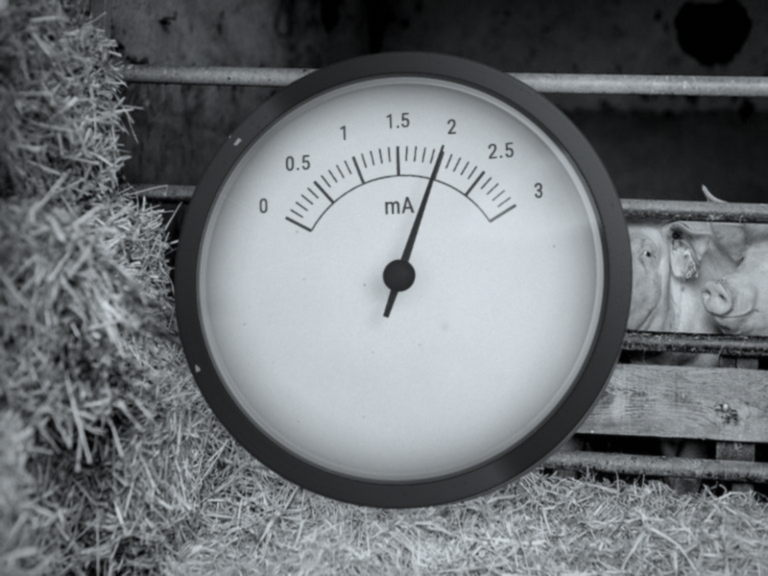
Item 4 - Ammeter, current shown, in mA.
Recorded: 2 mA
